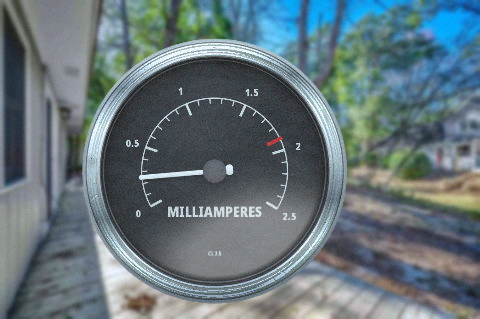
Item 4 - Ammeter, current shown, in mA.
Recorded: 0.25 mA
